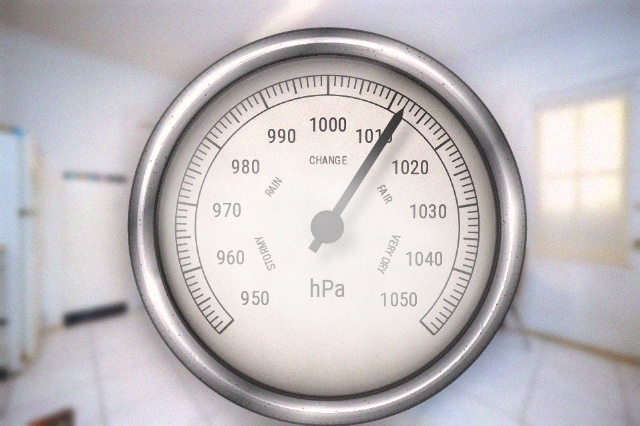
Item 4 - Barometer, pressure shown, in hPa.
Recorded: 1012 hPa
